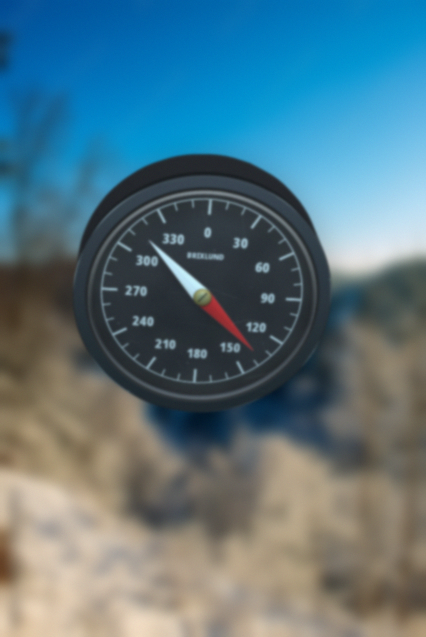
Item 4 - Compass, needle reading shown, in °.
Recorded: 135 °
